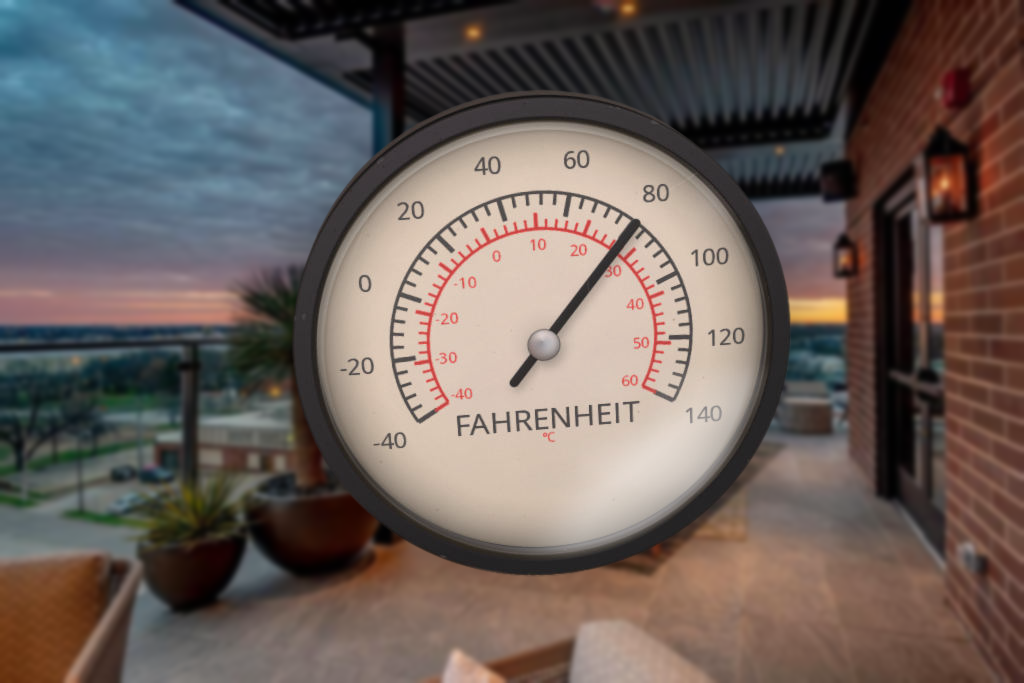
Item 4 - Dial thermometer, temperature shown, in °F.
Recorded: 80 °F
